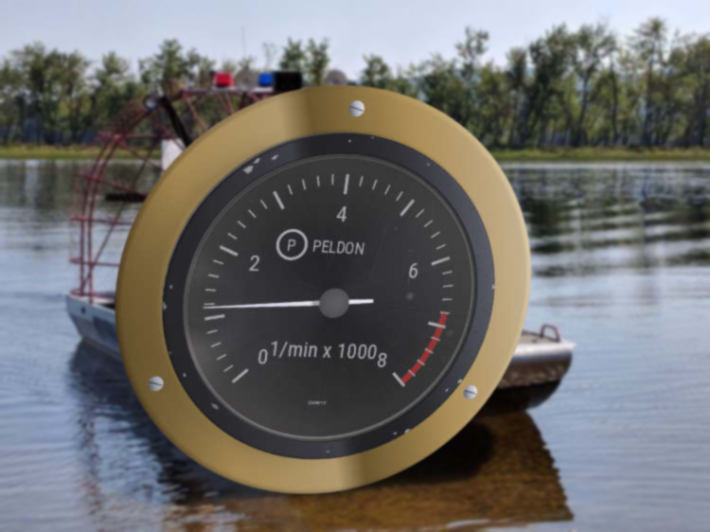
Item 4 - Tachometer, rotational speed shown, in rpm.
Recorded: 1200 rpm
